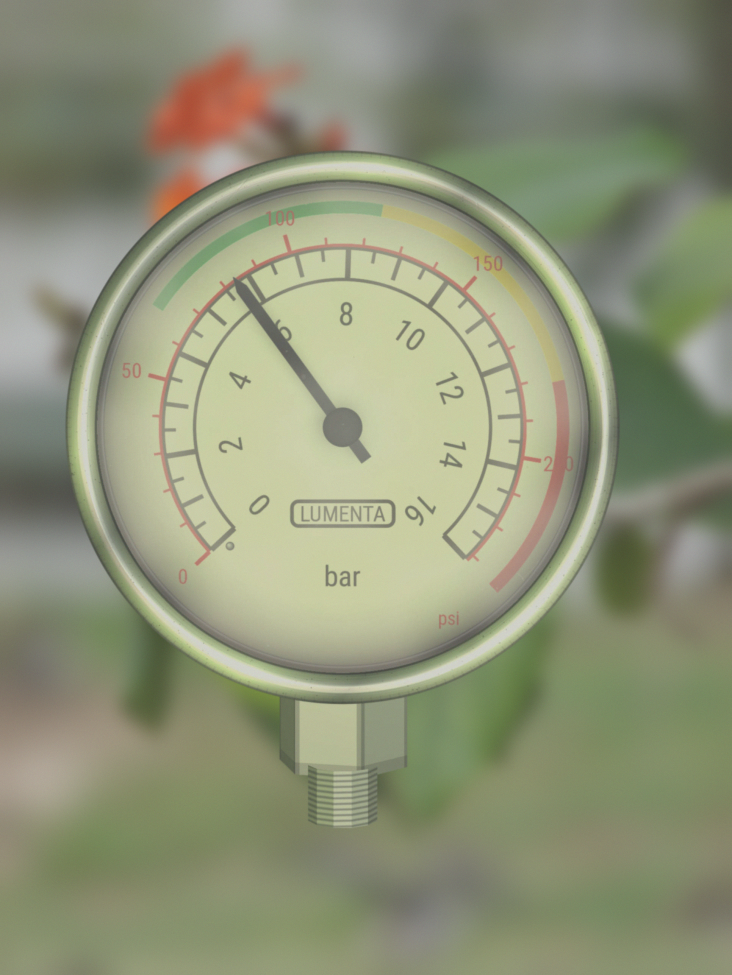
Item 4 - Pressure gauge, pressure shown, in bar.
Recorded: 5.75 bar
